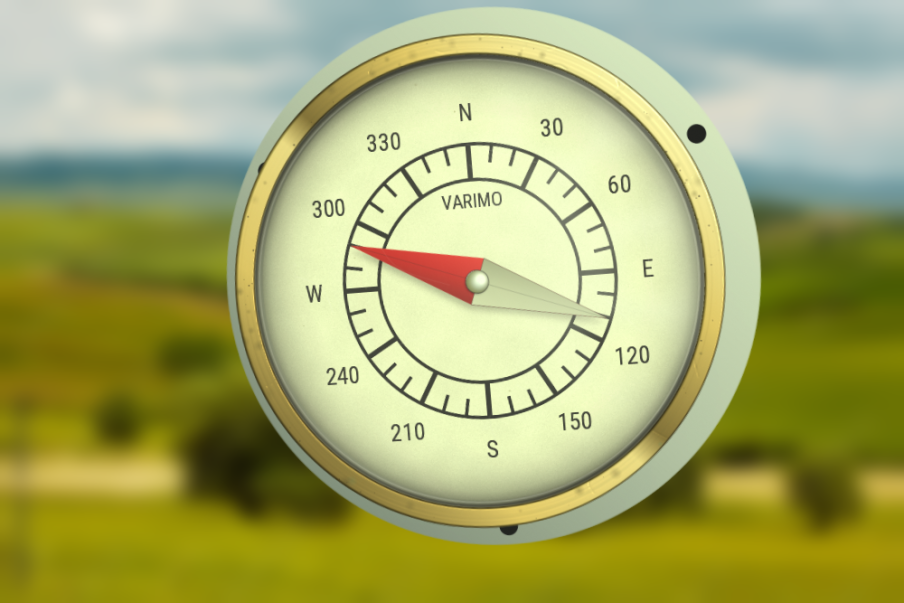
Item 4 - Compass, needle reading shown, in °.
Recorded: 290 °
